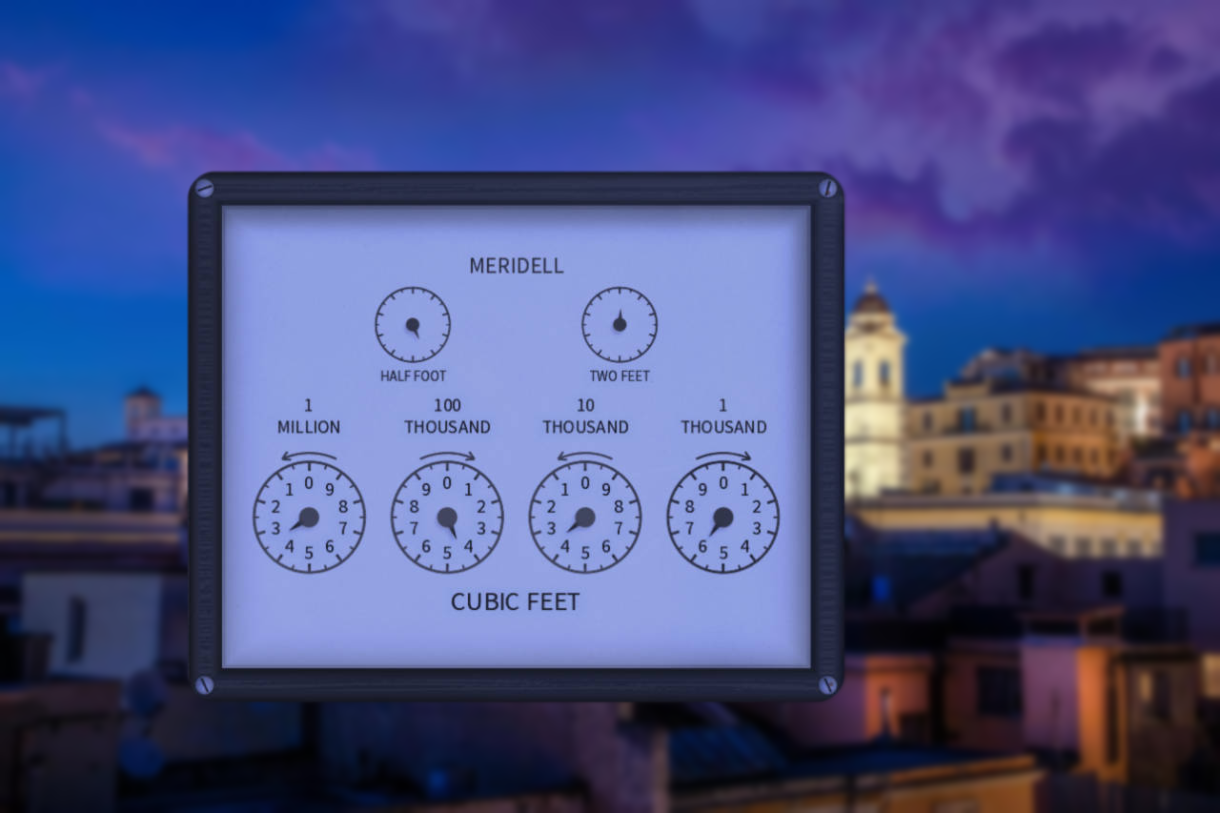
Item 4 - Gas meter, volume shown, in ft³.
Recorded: 343600 ft³
